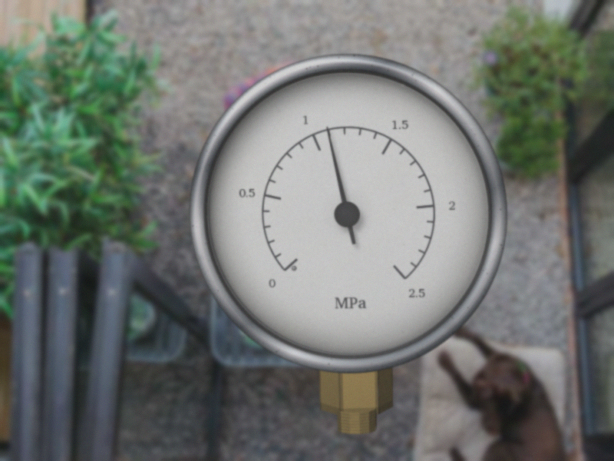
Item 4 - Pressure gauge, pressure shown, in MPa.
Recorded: 1.1 MPa
